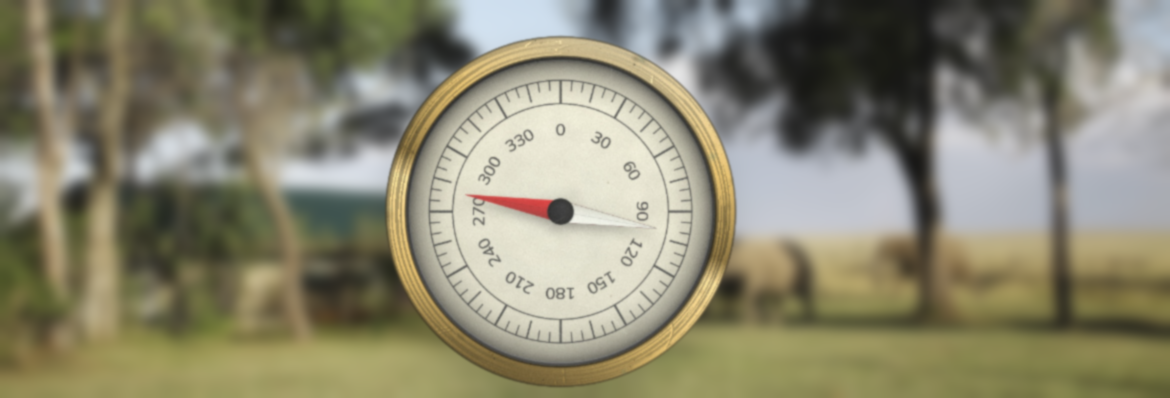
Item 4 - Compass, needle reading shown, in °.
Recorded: 280 °
